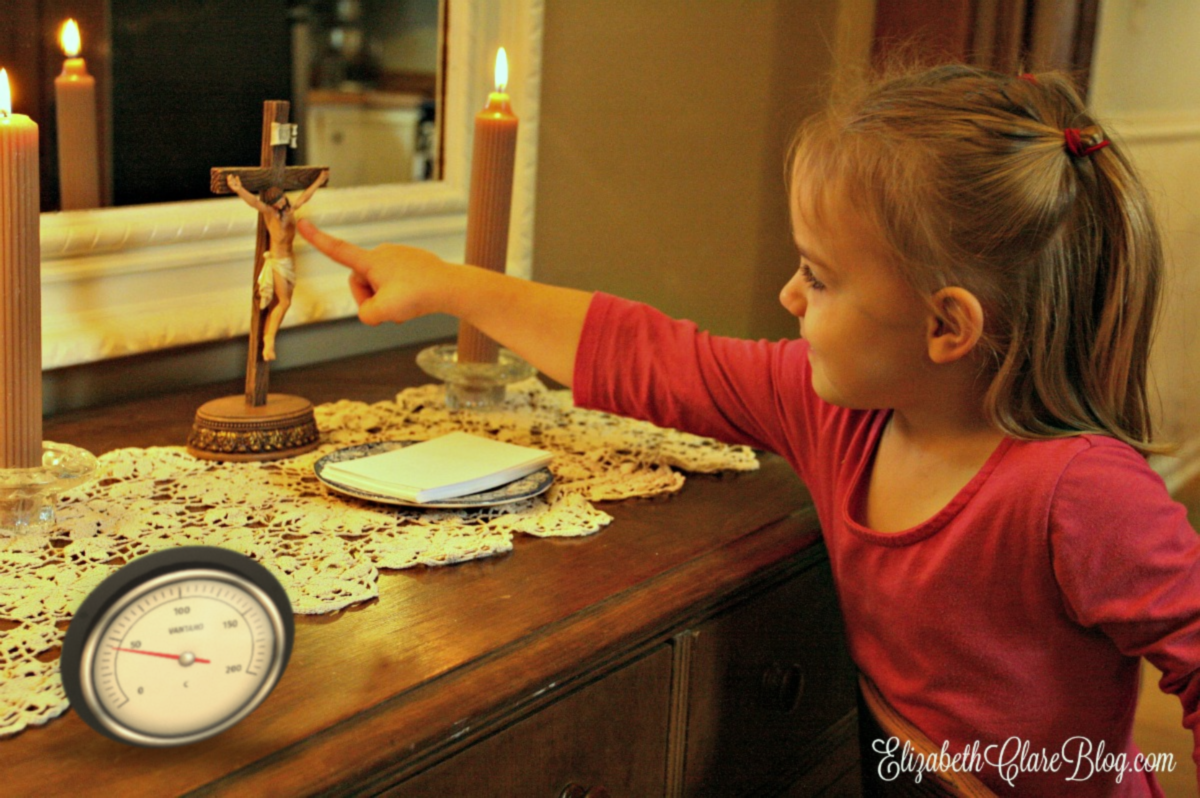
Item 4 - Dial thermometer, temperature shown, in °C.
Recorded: 45 °C
